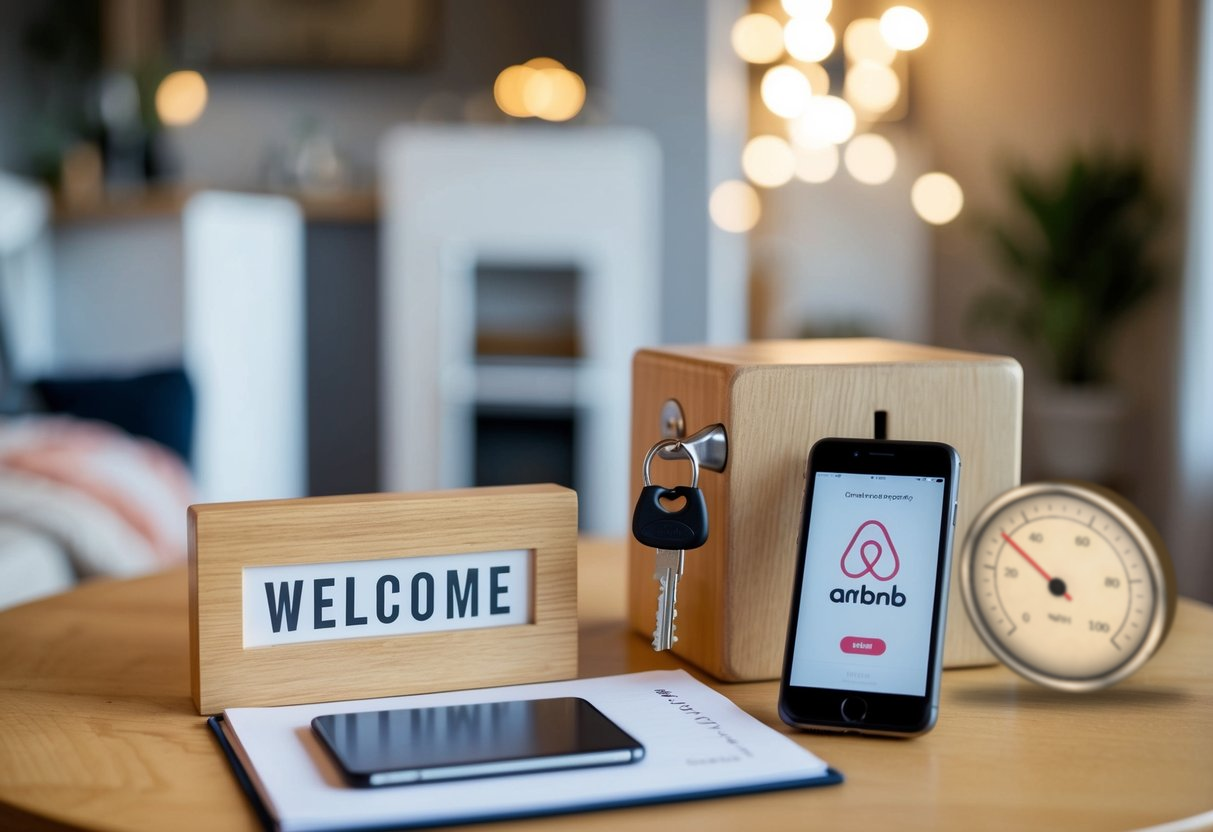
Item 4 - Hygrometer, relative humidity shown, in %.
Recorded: 32 %
